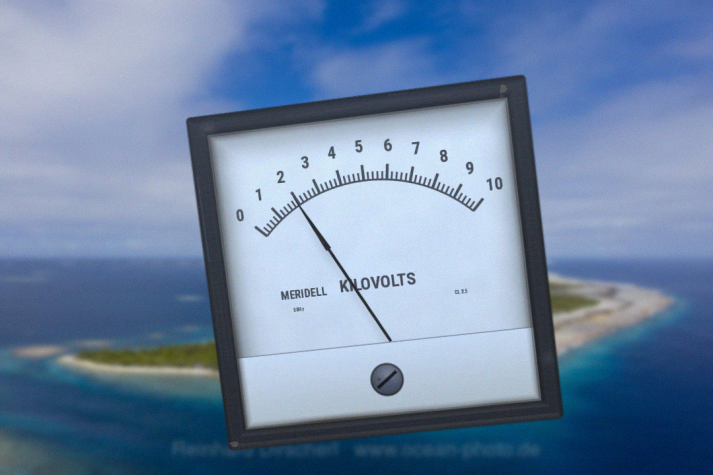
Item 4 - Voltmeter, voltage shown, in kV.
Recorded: 2 kV
